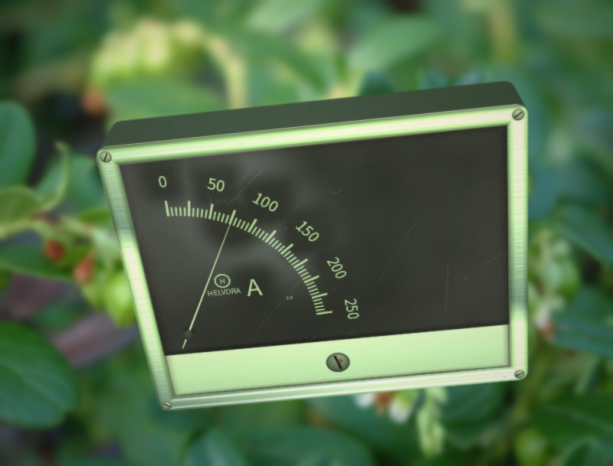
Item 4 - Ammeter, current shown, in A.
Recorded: 75 A
